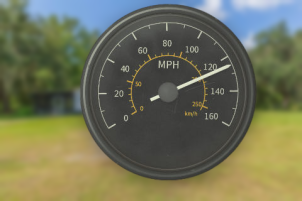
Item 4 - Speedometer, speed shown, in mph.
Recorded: 125 mph
